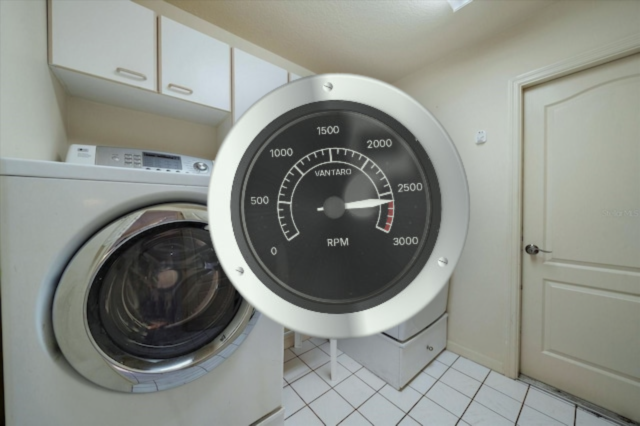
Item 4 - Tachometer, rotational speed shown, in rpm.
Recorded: 2600 rpm
